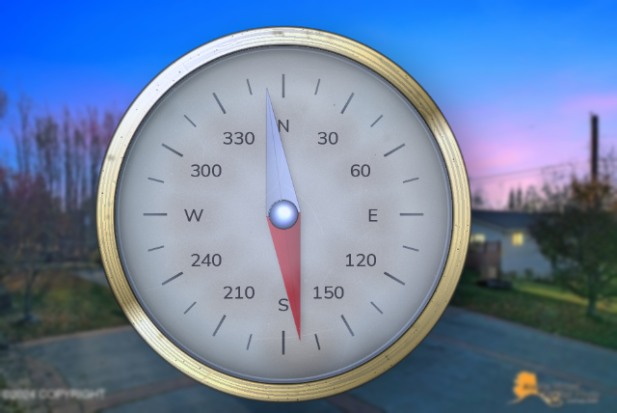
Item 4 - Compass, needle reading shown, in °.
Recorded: 172.5 °
